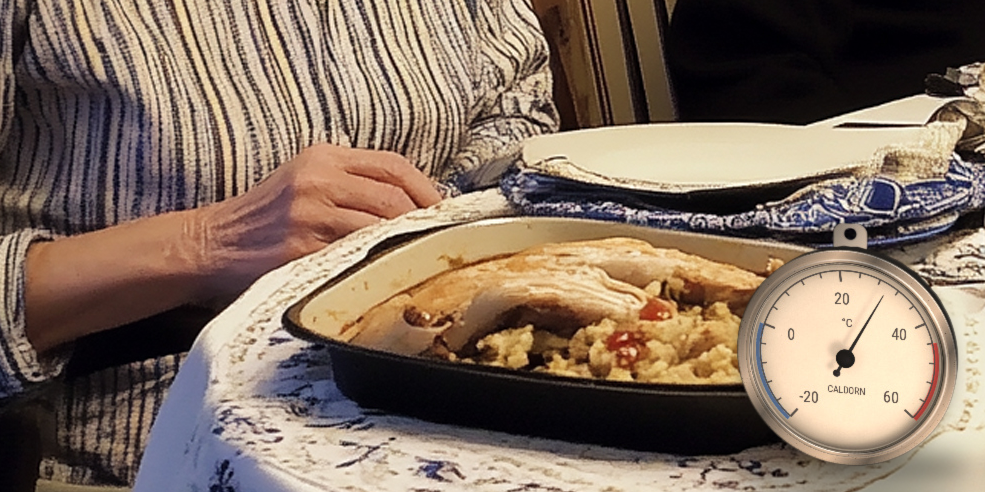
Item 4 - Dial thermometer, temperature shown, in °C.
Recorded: 30 °C
